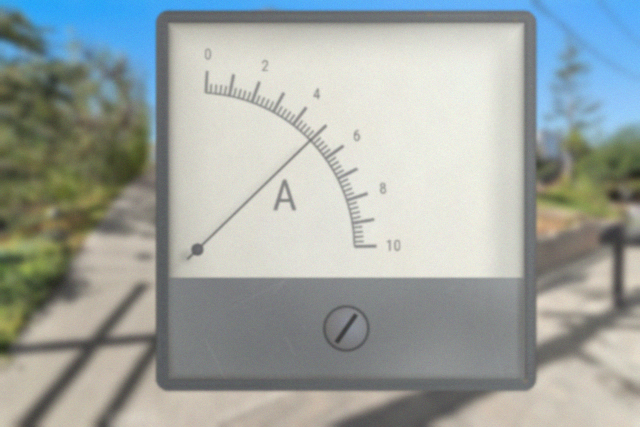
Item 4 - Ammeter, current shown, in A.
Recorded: 5 A
